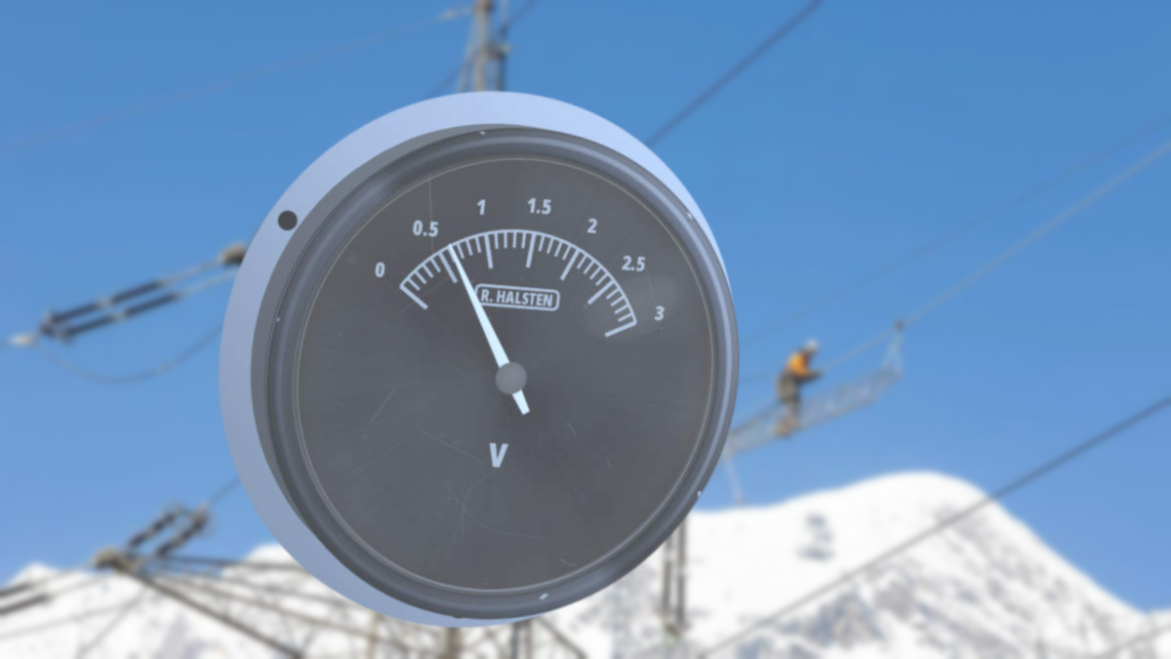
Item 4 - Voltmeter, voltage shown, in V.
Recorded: 0.6 V
